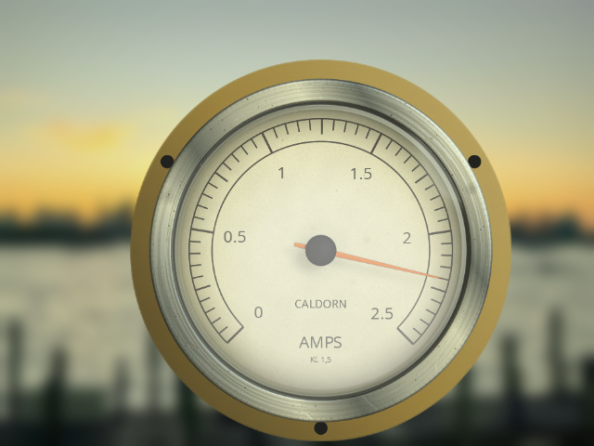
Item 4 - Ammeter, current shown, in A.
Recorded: 2.2 A
